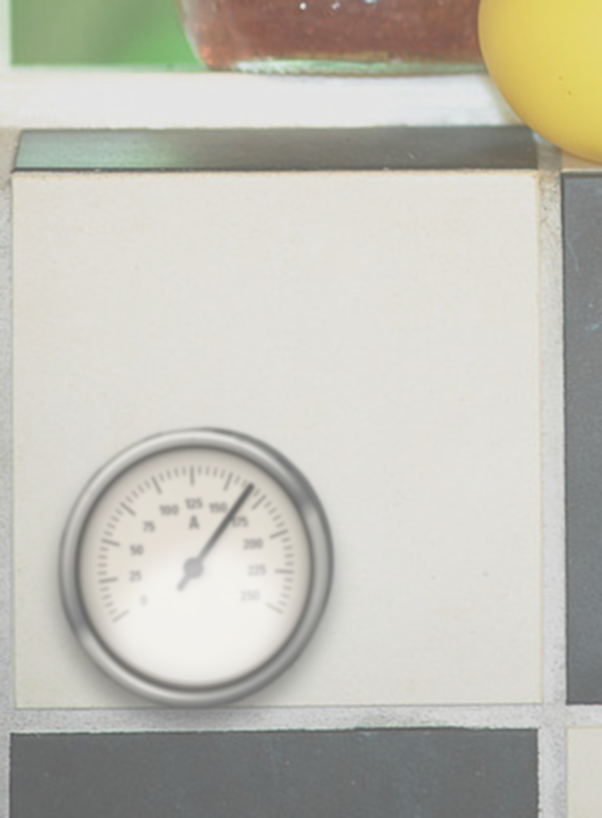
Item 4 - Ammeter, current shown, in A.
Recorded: 165 A
